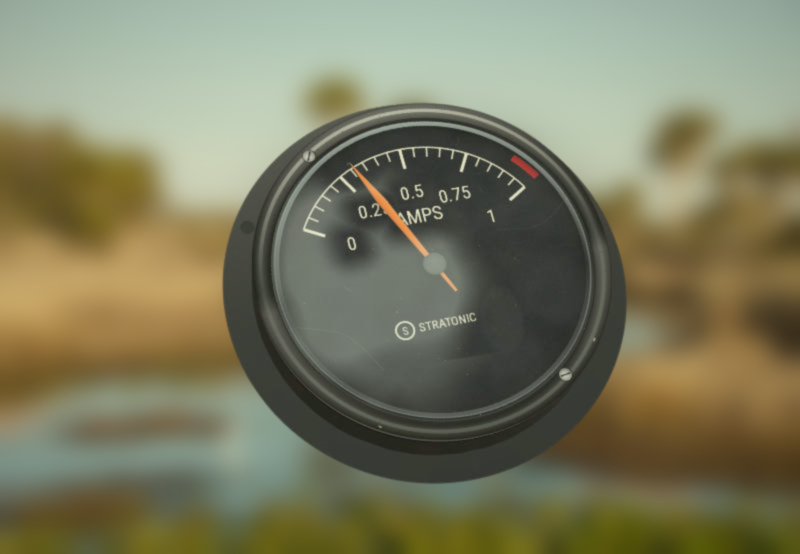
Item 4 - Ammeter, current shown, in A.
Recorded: 0.3 A
